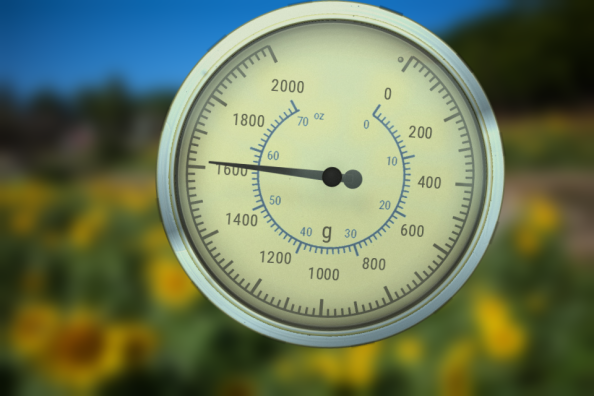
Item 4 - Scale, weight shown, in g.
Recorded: 1620 g
